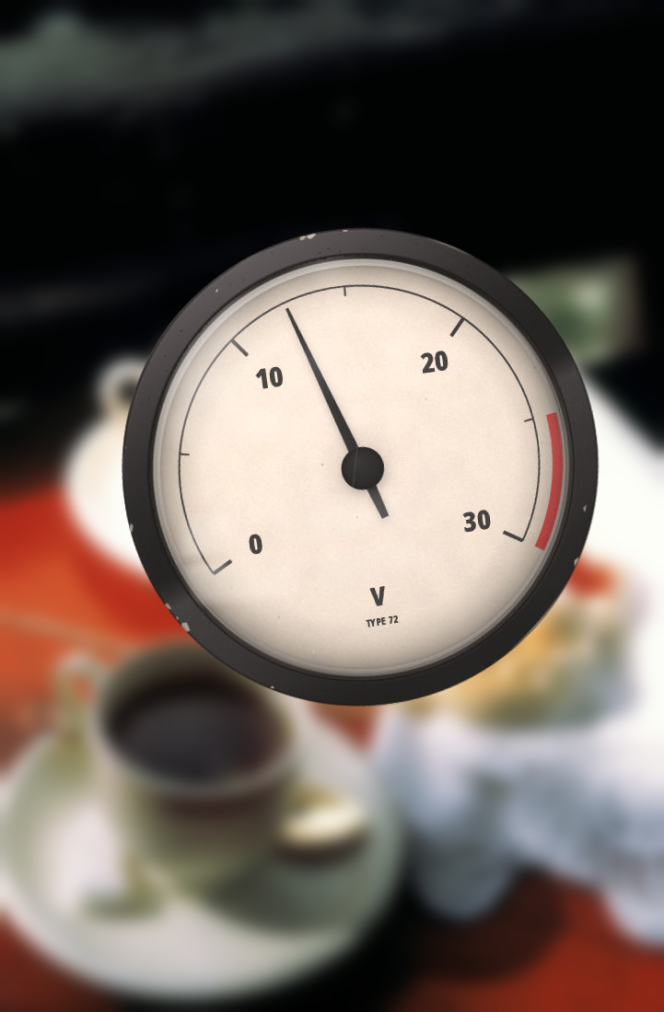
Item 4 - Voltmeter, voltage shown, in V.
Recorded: 12.5 V
